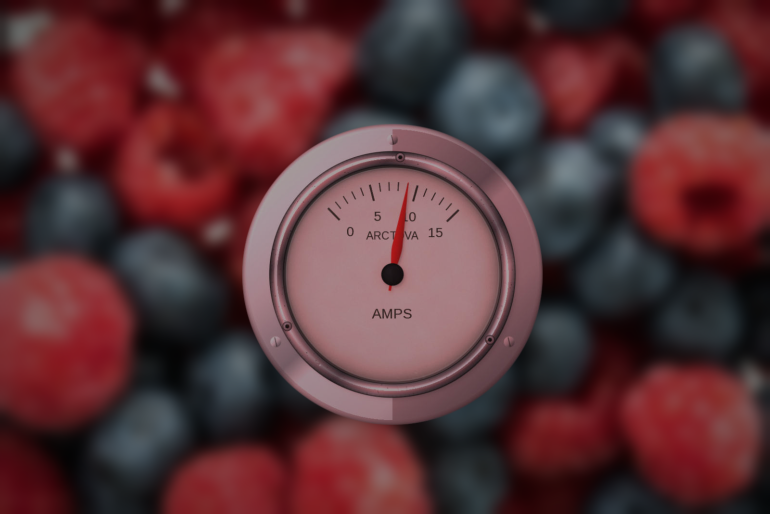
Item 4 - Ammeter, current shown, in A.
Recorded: 9 A
